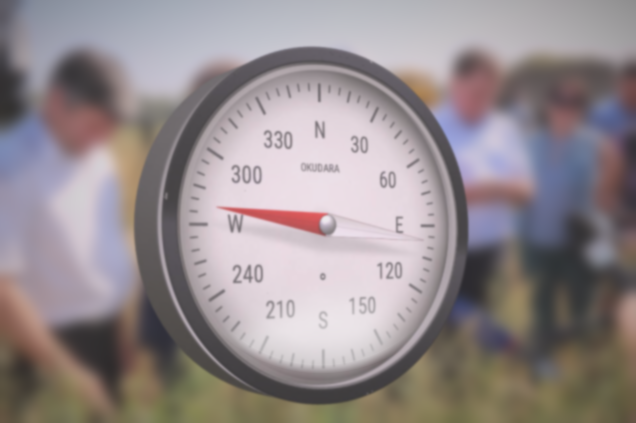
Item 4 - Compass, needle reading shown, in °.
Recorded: 277.5 °
